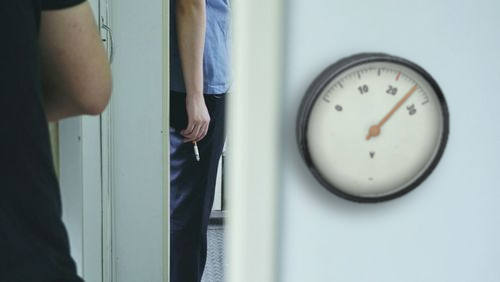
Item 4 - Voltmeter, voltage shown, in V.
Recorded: 25 V
